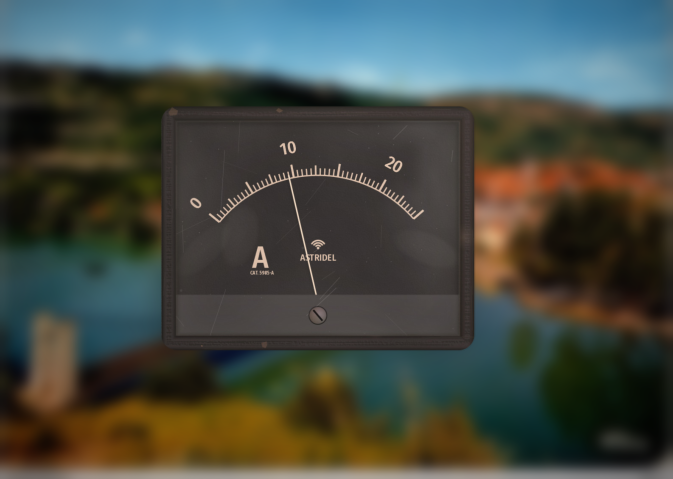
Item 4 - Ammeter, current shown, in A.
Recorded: 9.5 A
